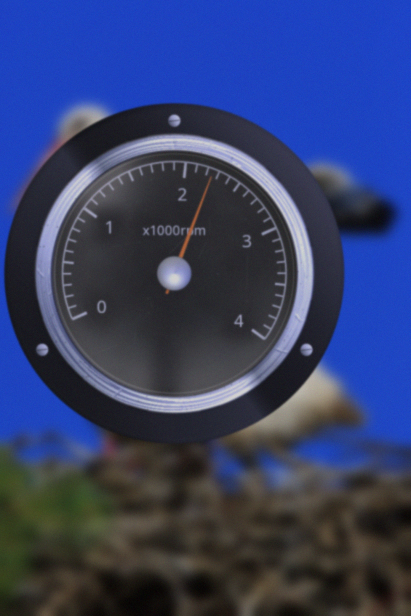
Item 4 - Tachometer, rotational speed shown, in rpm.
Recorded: 2250 rpm
